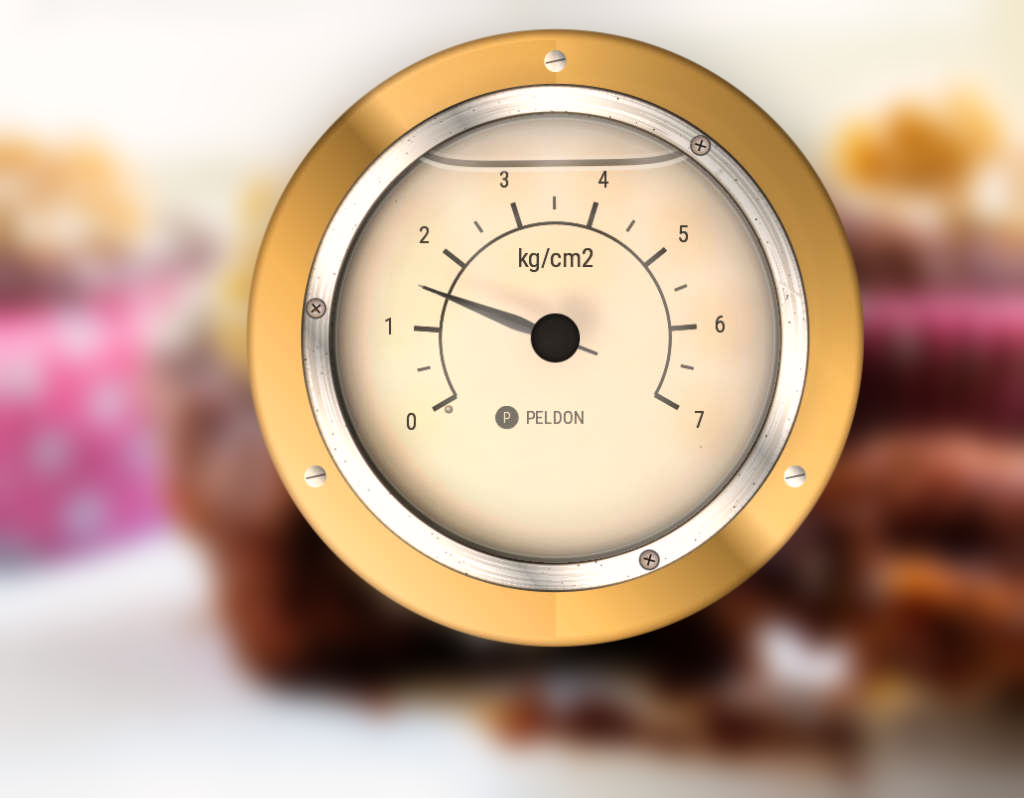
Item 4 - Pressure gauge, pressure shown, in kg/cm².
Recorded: 1.5 kg/cm²
